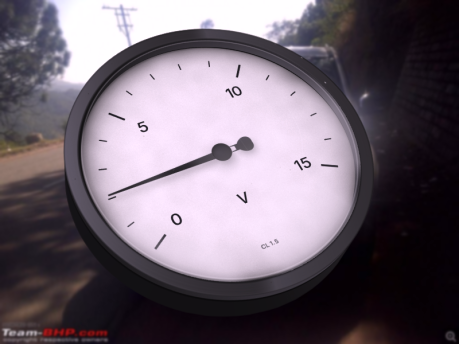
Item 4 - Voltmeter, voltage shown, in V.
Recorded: 2 V
